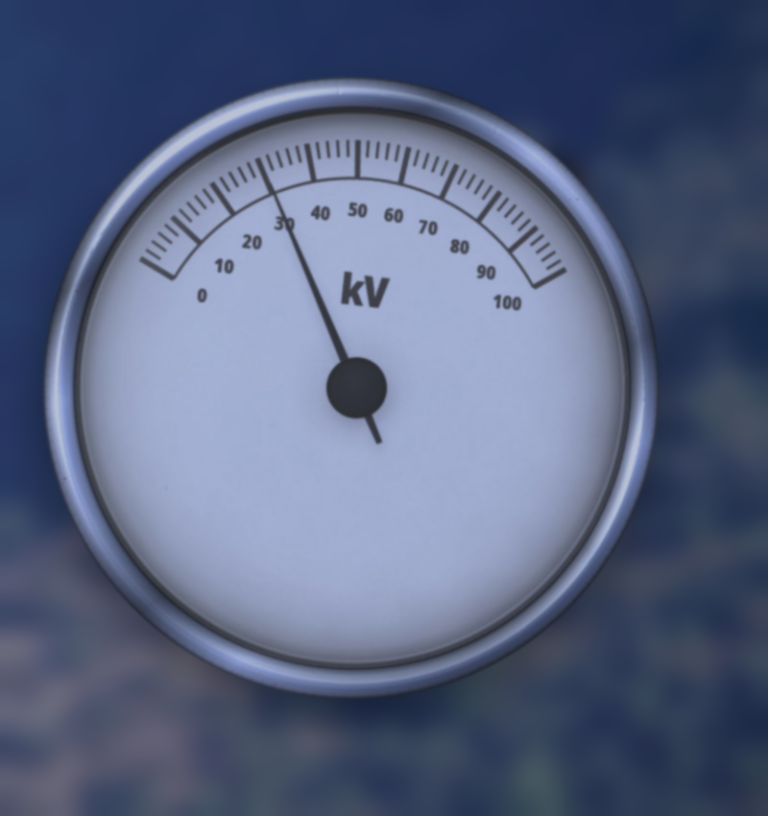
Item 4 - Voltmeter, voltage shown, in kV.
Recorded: 30 kV
